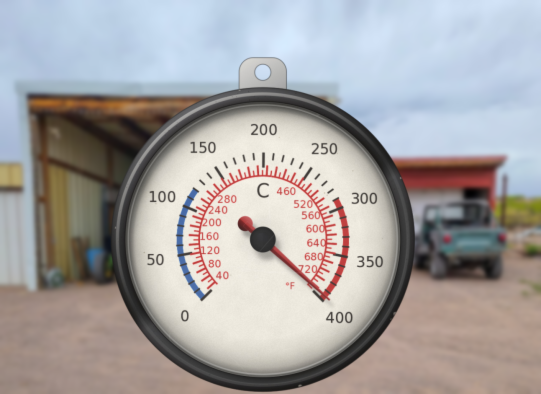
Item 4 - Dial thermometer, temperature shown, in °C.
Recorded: 395 °C
